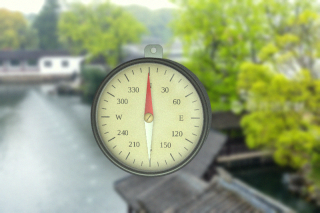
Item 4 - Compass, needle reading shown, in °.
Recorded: 0 °
